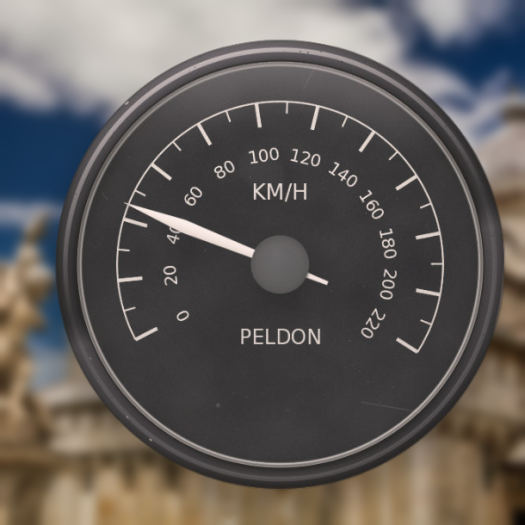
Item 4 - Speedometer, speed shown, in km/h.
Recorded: 45 km/h
